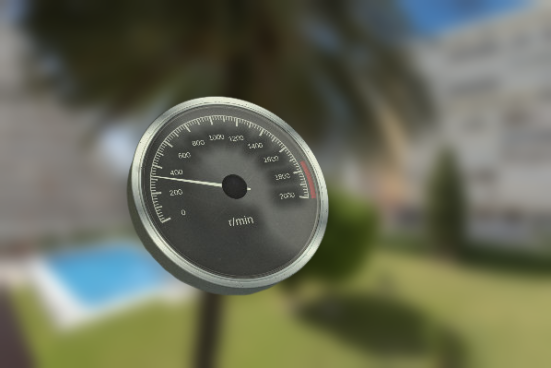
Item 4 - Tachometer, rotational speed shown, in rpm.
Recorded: 300 rpm
